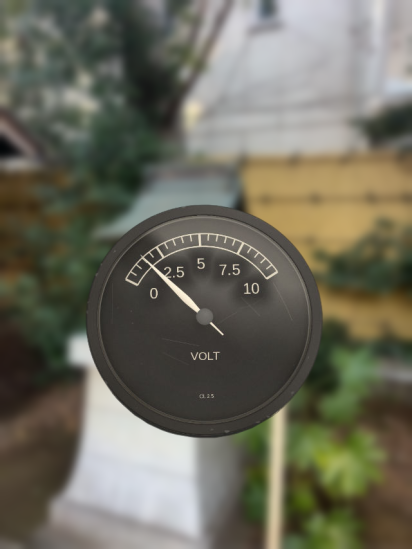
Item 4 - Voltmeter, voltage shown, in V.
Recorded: 1.5 V
